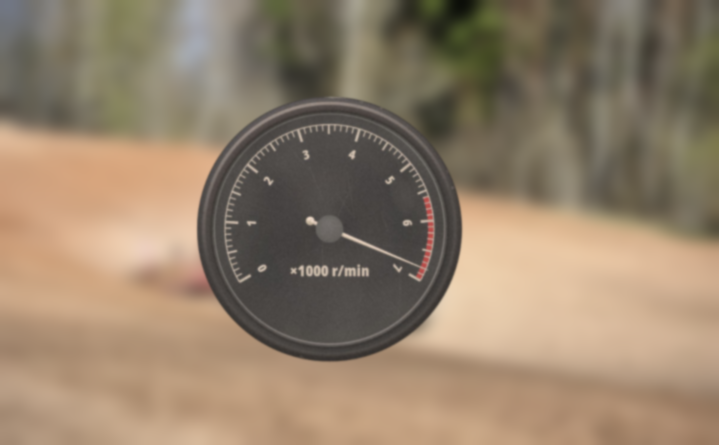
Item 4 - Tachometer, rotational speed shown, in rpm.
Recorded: 6800 rpm
